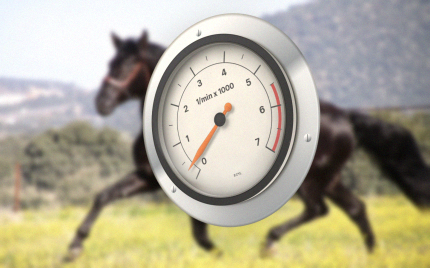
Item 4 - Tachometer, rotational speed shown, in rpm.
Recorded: 250 rpm
